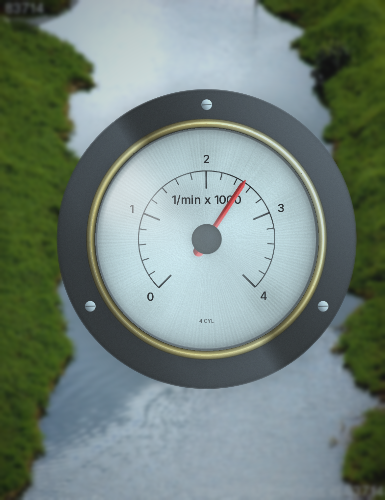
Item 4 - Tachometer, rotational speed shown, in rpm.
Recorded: 2500 rpm
